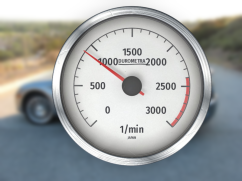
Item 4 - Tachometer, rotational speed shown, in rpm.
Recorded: 900 rpm
